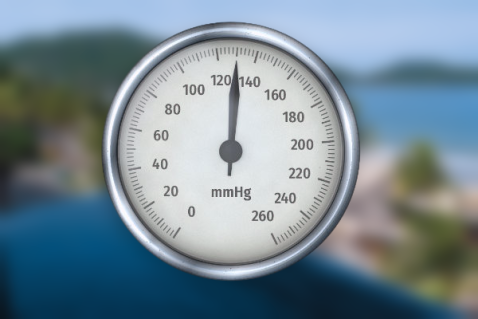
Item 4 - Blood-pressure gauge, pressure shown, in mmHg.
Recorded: 130 mmHg
